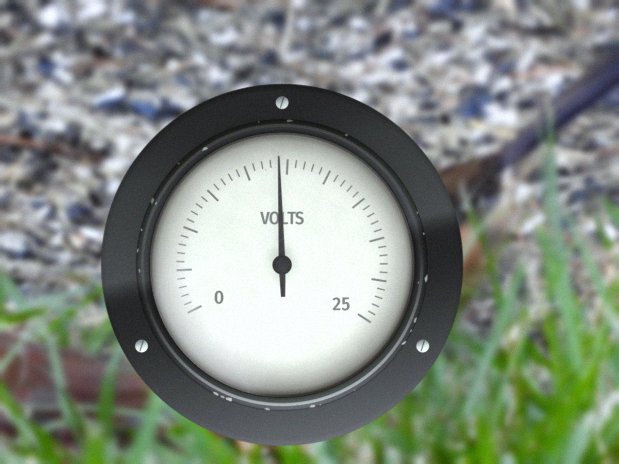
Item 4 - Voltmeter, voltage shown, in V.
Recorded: 12 V
